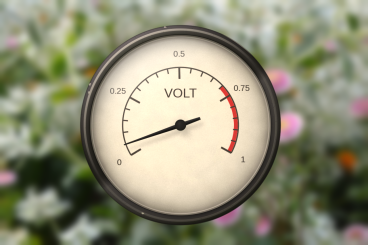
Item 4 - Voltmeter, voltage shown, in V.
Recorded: 0.05 V
